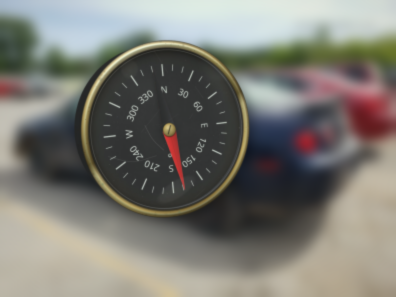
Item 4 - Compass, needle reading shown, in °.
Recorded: 170 °
